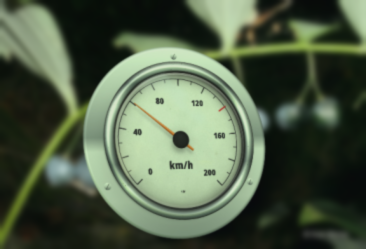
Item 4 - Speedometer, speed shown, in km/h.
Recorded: 60 km/h
